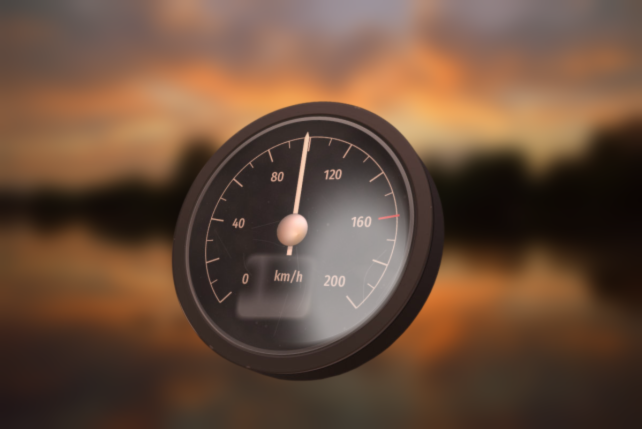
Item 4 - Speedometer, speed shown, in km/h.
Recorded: 100 km/h
